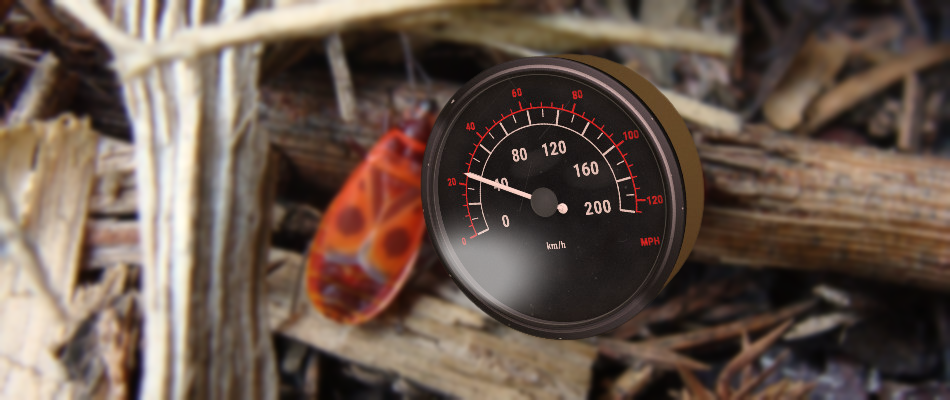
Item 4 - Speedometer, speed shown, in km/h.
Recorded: 40 km/h
